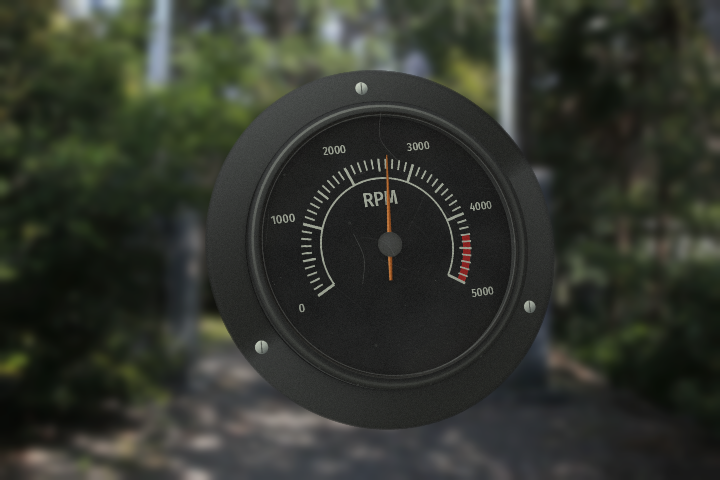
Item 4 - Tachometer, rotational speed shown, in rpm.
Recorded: 2600 rpm
